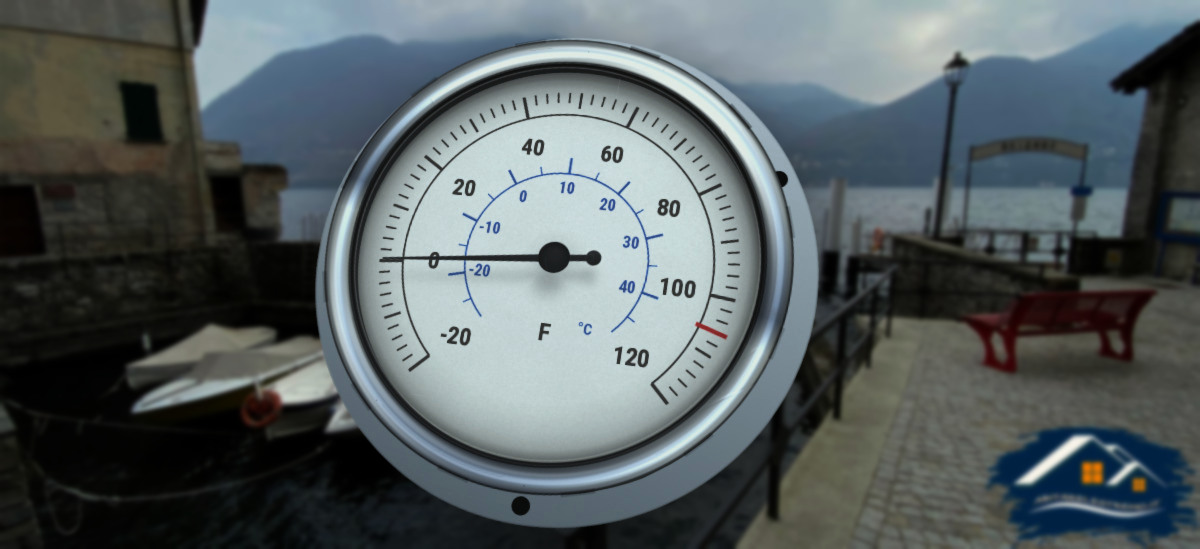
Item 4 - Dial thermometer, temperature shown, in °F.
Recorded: 0 °F
